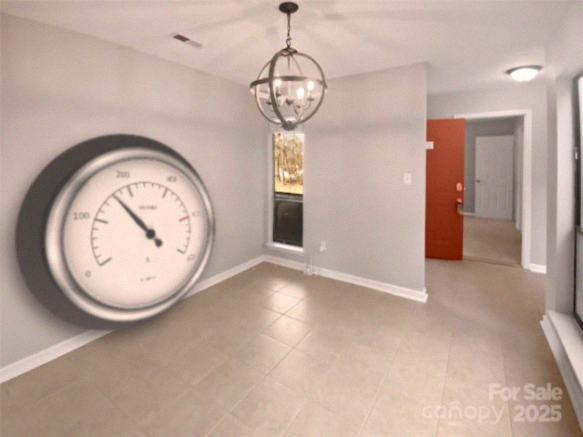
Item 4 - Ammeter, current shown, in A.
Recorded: 160 A
